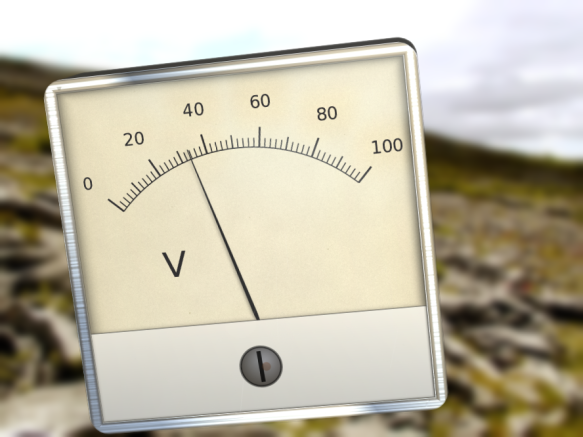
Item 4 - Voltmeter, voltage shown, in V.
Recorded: 34 V
